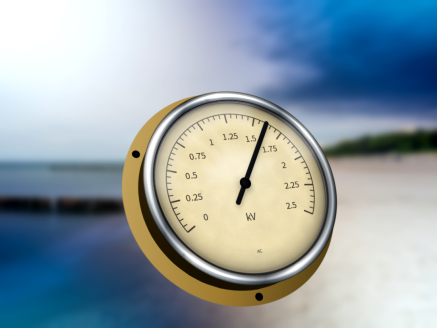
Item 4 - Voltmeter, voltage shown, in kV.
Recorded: 1.6 kV
